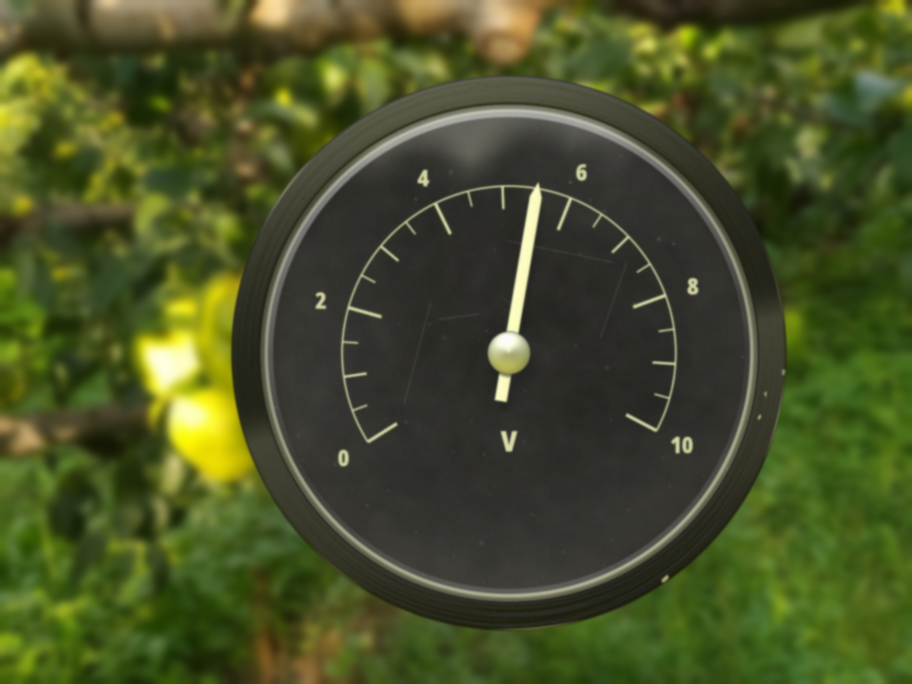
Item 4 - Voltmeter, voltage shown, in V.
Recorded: 5.5 V
